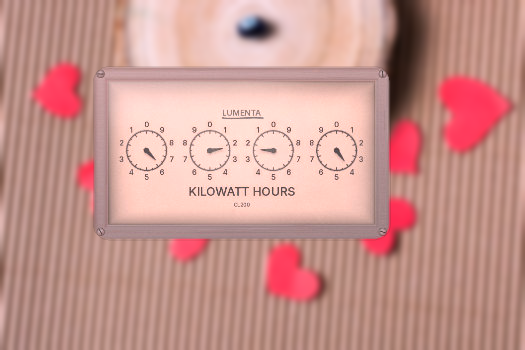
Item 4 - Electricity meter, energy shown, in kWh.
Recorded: 6224 kWh
